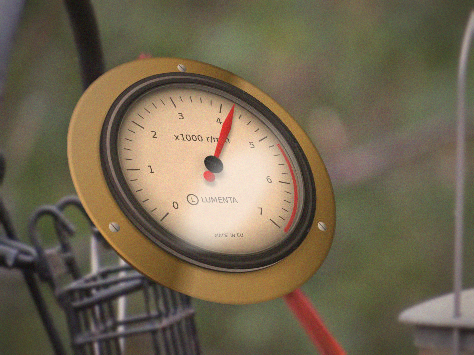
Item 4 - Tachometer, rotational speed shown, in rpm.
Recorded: 4200 rpm
